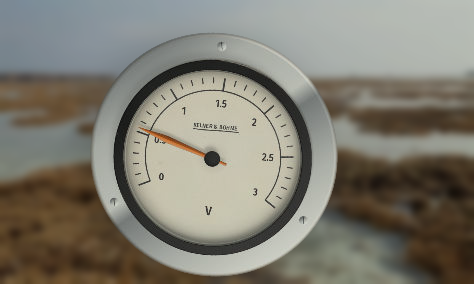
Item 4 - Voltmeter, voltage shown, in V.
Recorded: 0.55 V
